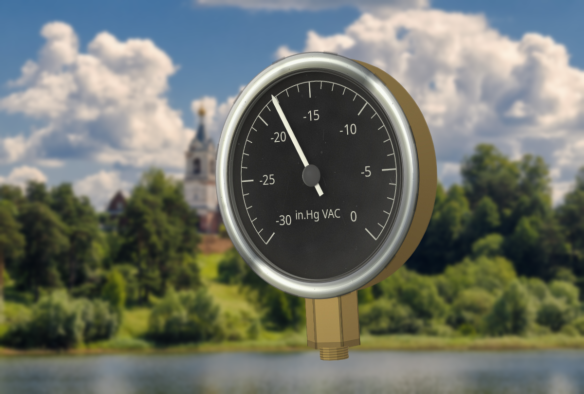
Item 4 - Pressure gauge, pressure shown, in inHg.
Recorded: -18 inHg
